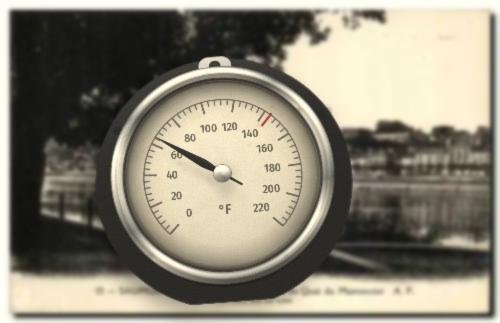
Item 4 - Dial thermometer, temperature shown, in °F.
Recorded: 64 °F
